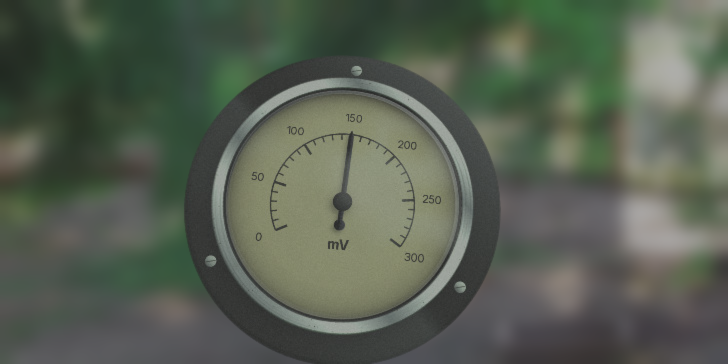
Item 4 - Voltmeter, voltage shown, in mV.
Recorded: 150 mV
